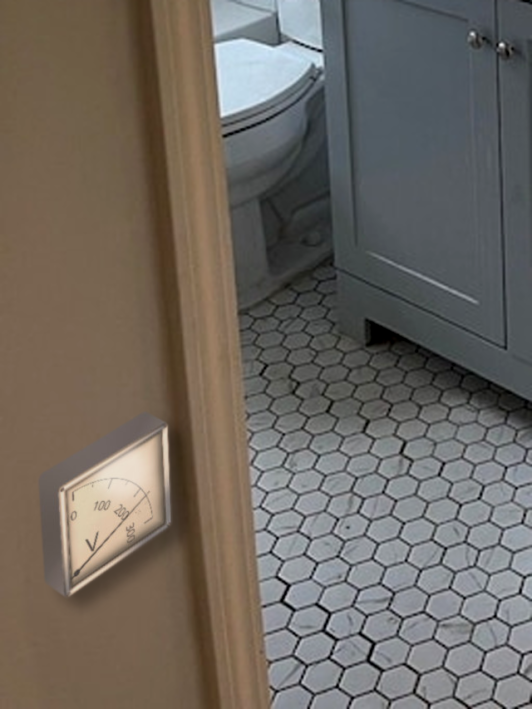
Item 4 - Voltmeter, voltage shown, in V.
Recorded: 225 V
